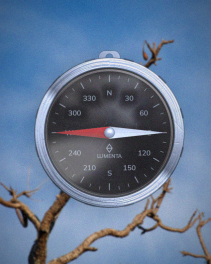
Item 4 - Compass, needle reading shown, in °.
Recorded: 270 °
